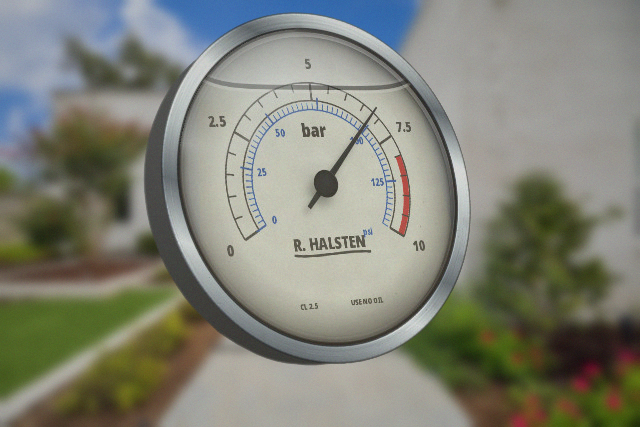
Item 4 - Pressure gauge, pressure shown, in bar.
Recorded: 6.75 bar
